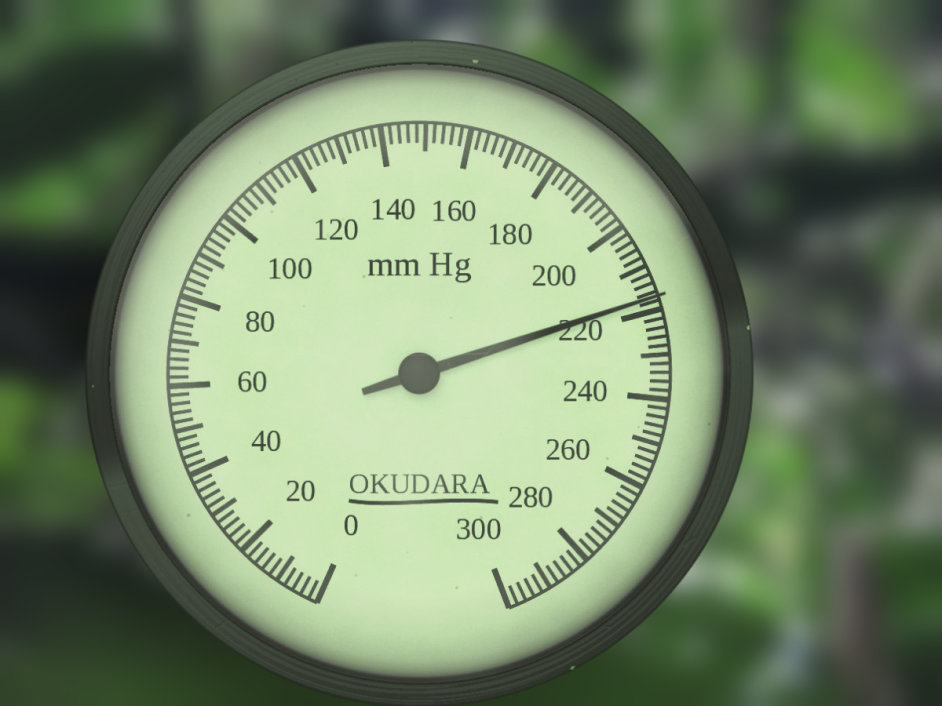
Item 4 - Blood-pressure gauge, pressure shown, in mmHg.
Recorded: 217 mmHg
